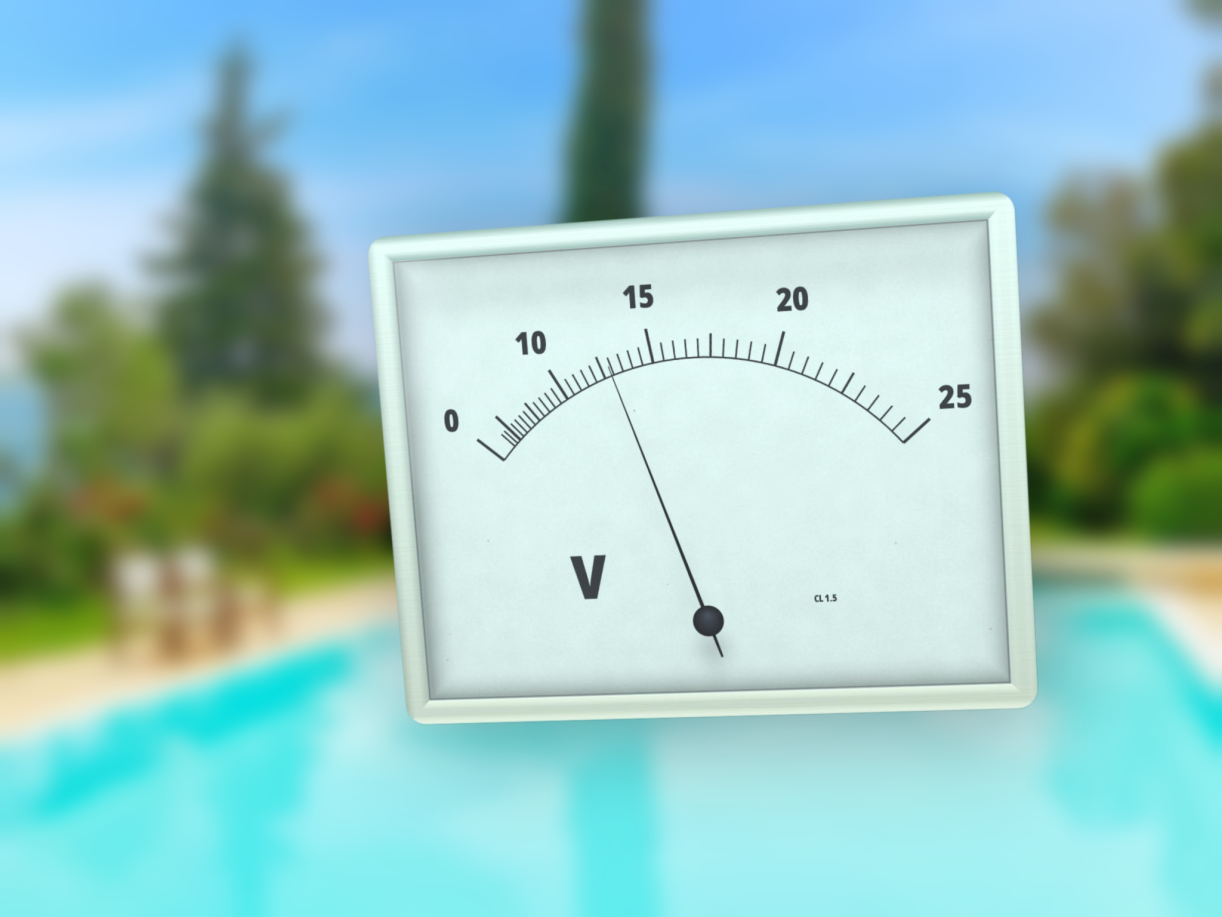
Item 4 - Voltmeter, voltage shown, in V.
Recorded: 13 V
